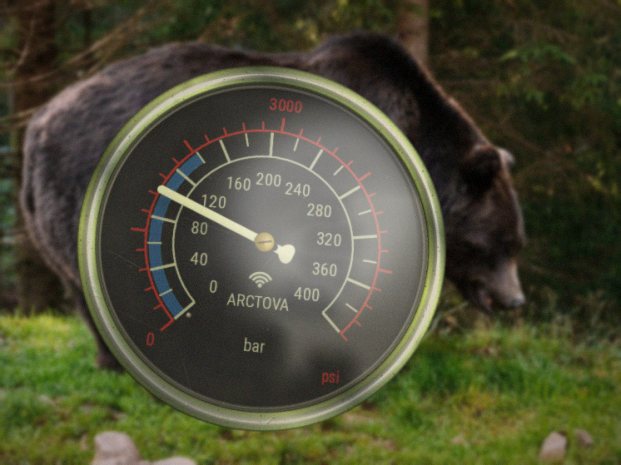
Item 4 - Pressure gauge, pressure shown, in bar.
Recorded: 100 bar
